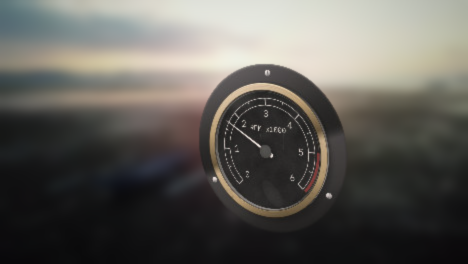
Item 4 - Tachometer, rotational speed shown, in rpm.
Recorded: 1750 rpm
